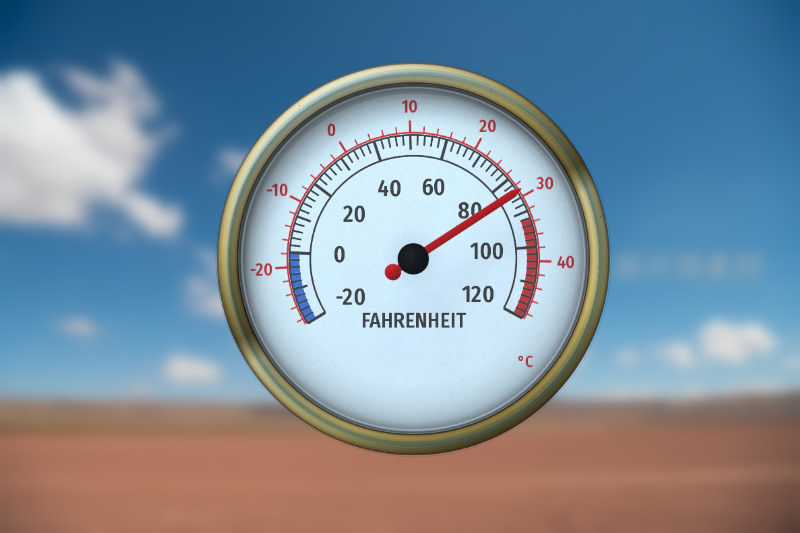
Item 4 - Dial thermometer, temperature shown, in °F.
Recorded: 84 °F
